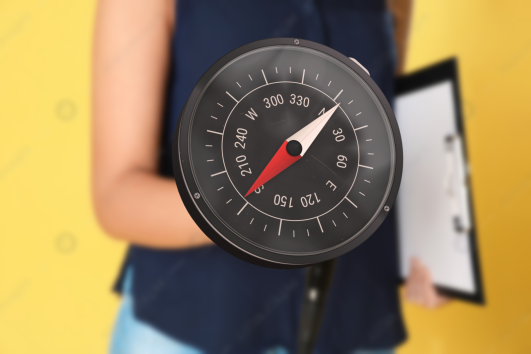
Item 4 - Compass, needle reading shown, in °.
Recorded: 185 °
